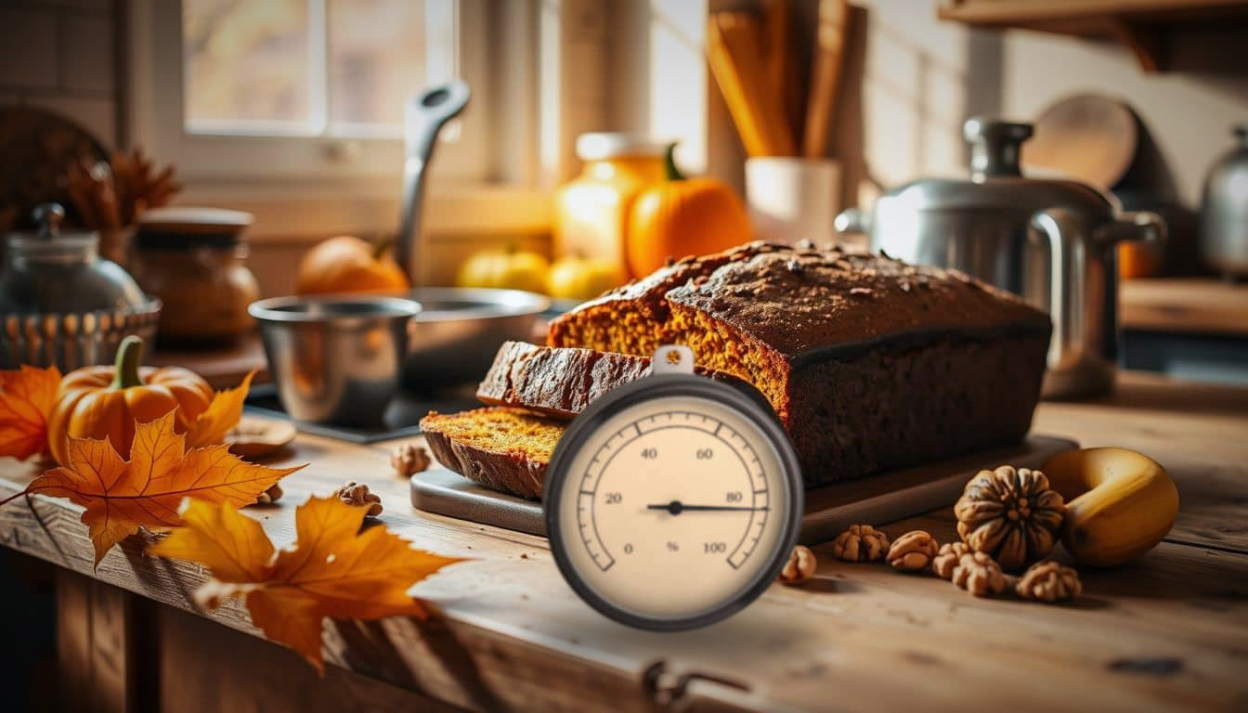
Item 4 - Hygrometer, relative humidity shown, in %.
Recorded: 84 %
